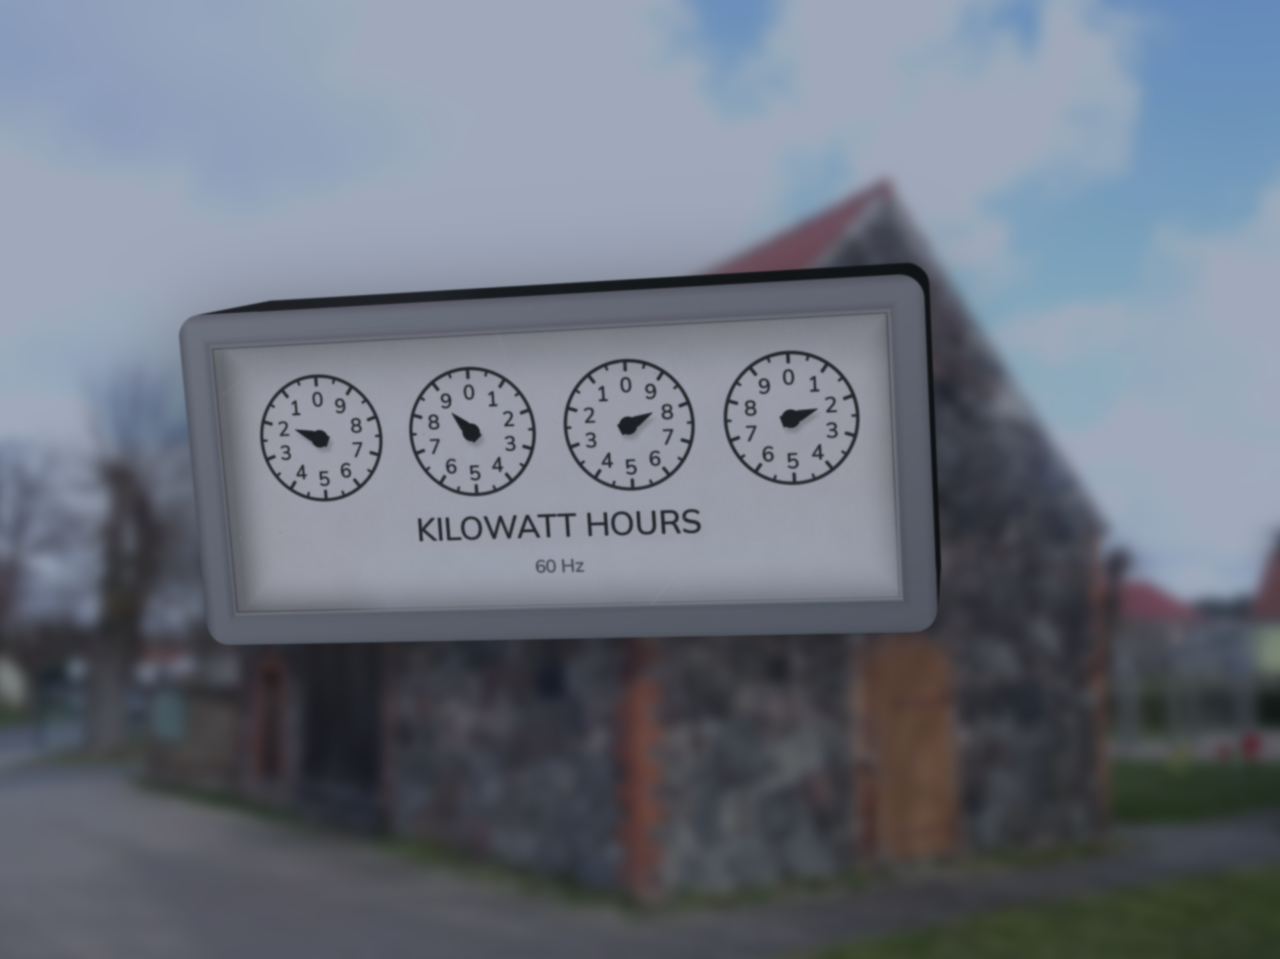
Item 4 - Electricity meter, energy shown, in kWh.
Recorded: 1882 kWh
